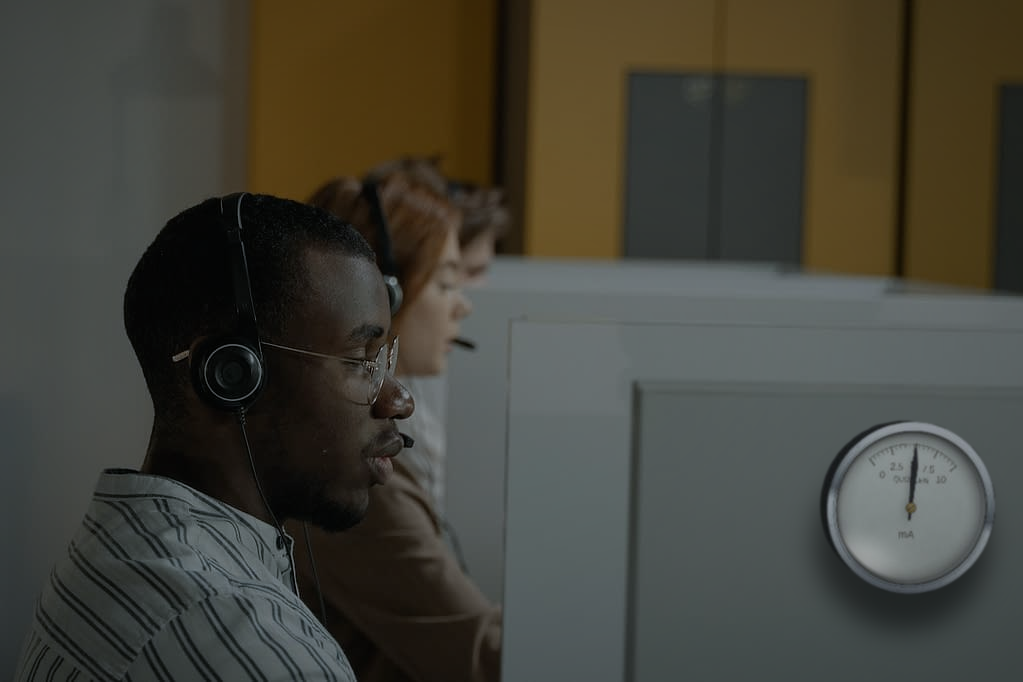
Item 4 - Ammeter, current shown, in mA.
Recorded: 5 mA
